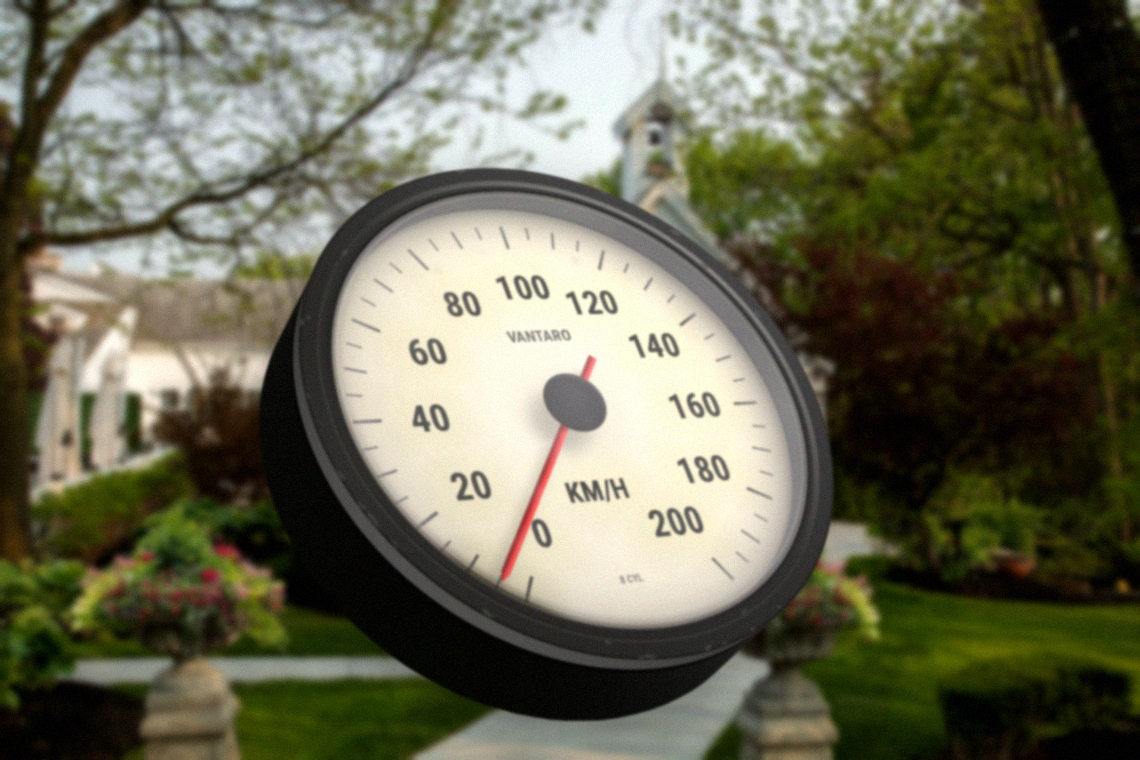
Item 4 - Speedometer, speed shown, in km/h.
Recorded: 5 km/h
